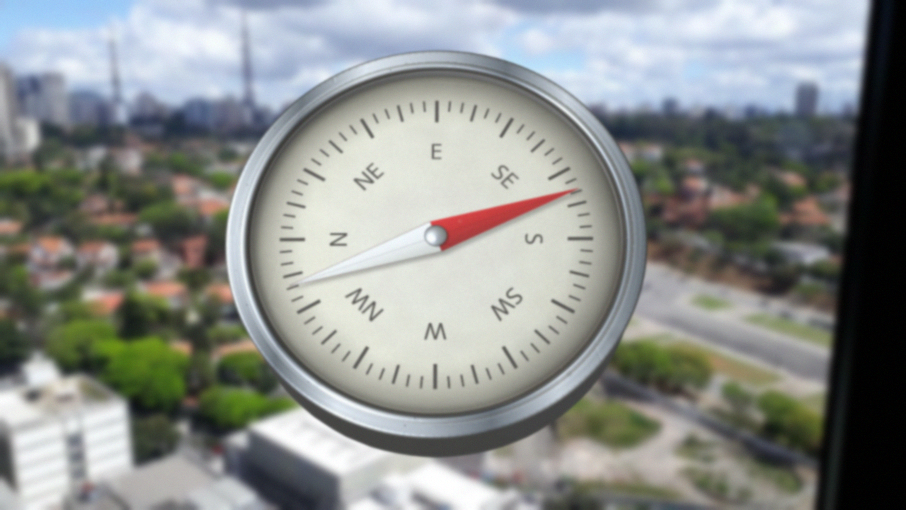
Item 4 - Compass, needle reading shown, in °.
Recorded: 160 °
